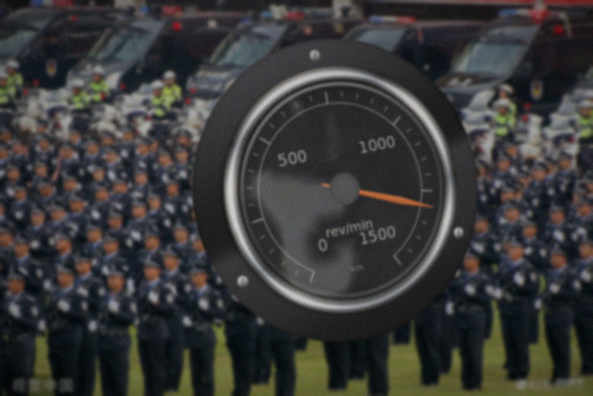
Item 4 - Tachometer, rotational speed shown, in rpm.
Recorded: 1300 rpm
